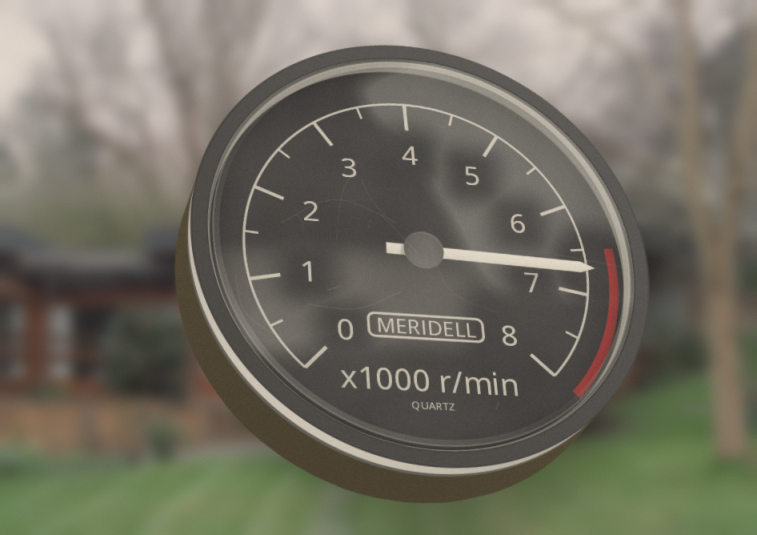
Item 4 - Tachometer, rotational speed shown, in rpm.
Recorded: 6750 rpm
